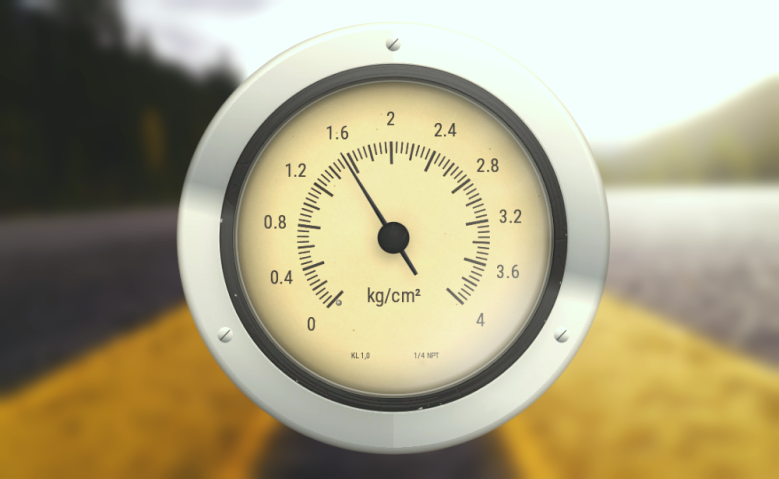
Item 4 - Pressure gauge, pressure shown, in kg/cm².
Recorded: 1.55 kg/cm²
